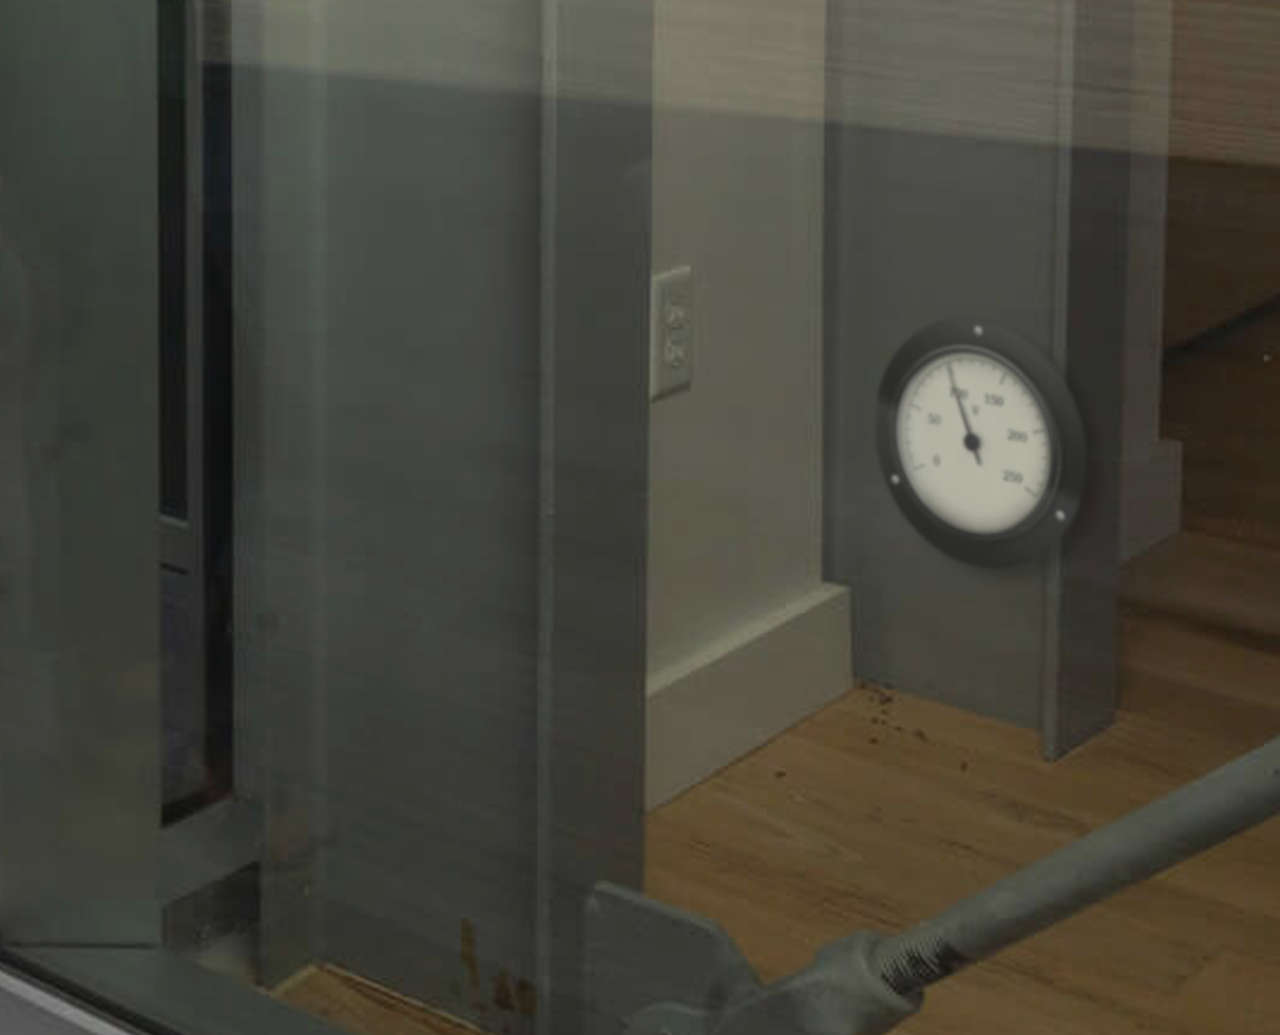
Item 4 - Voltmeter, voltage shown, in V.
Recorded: 100 V
